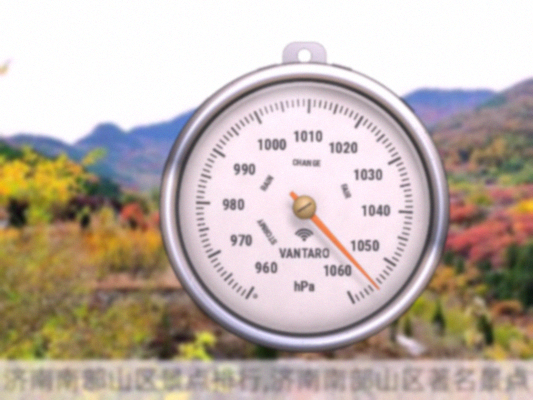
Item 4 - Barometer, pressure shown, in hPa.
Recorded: 1055 hPa
